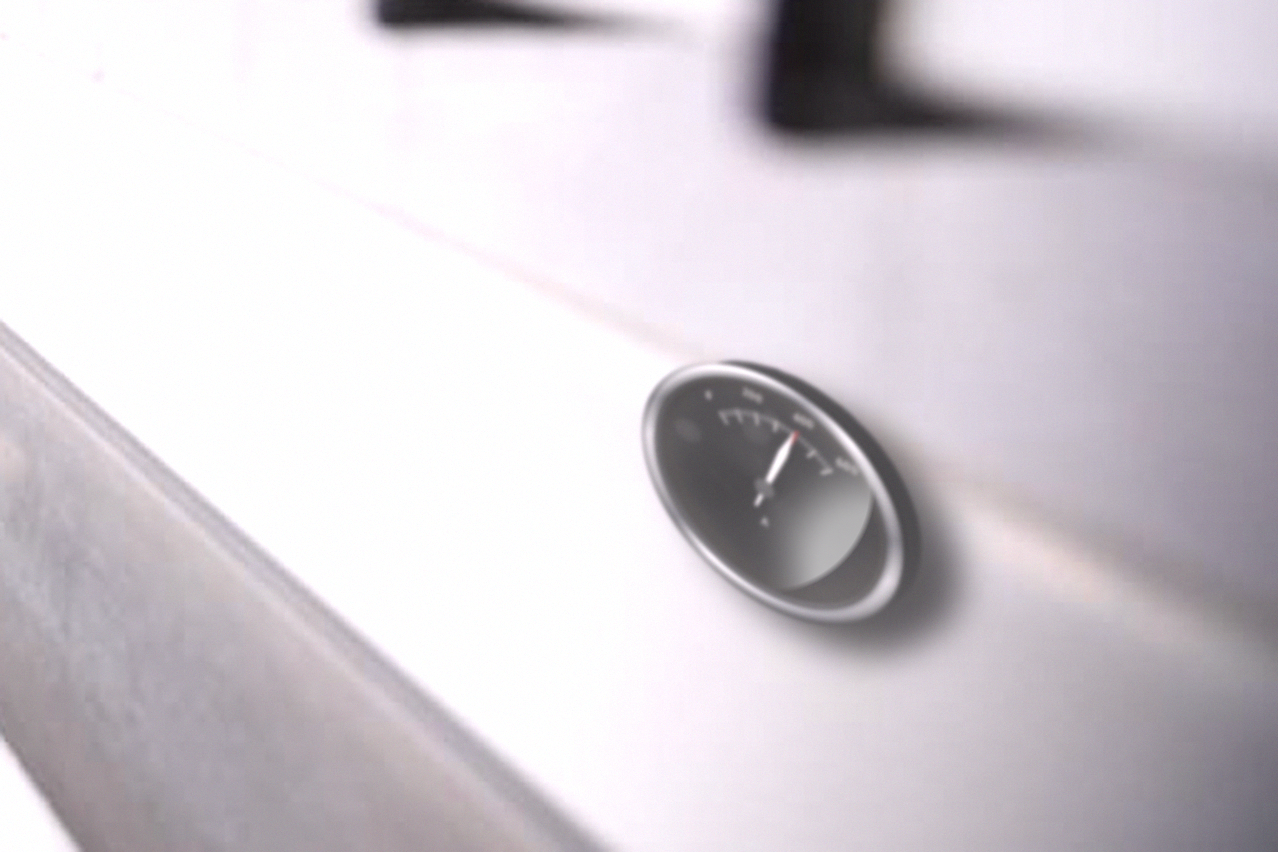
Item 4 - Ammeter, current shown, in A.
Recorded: 400 A
